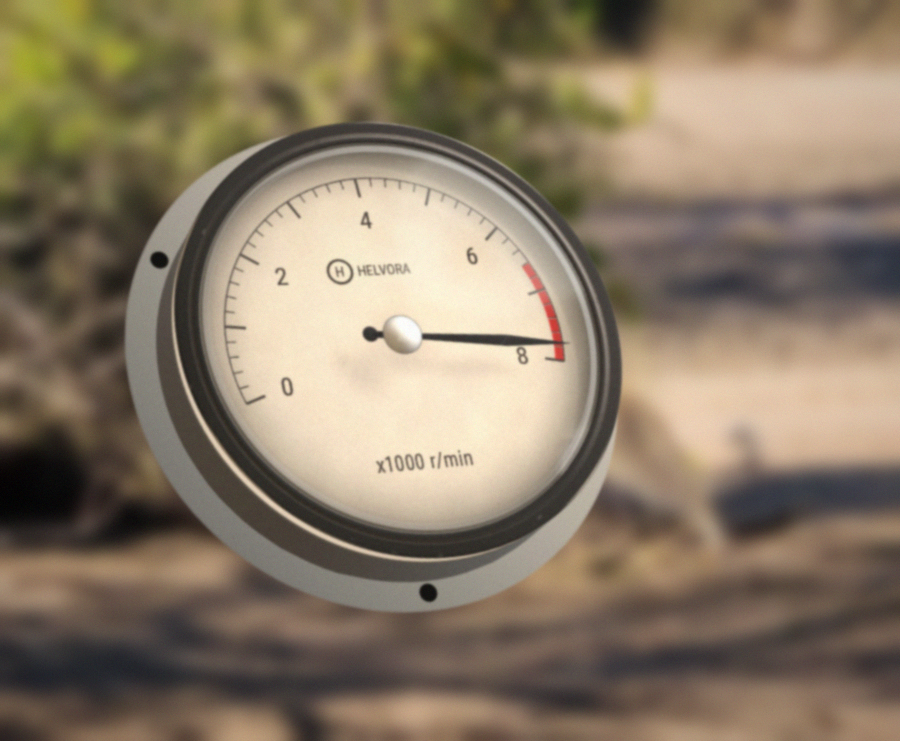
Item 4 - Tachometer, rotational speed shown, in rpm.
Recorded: 7800 rpm
